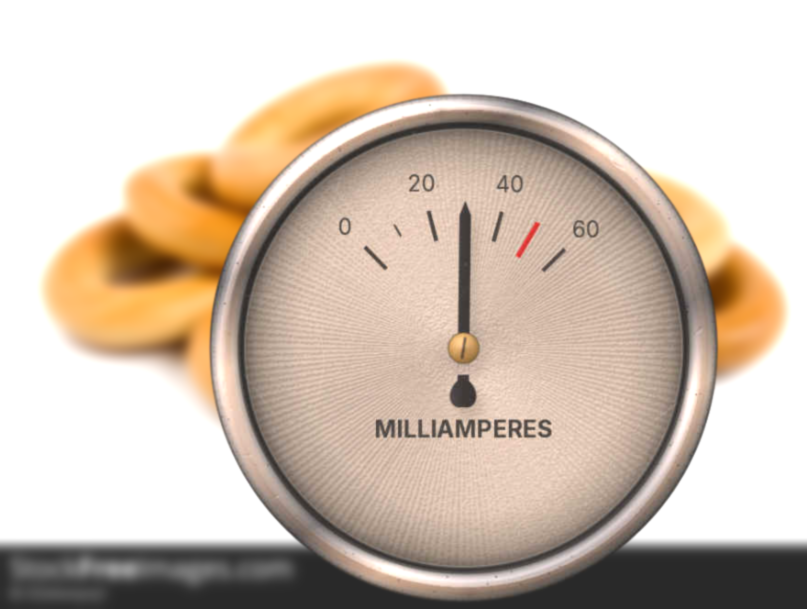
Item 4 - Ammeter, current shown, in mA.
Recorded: 30 mA
